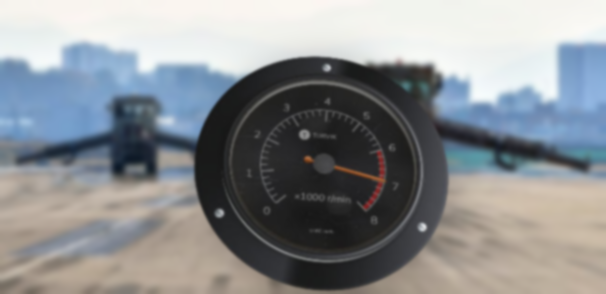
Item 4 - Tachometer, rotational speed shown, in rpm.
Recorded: 7000 rpm
